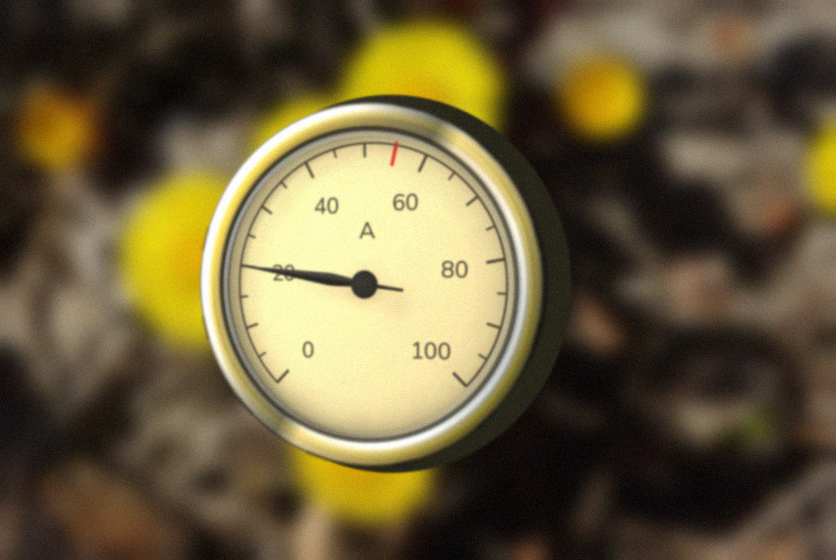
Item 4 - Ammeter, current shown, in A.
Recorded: 20 A
